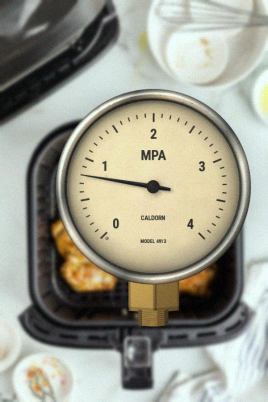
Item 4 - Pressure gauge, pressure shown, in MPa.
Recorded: 0.8 MPa
